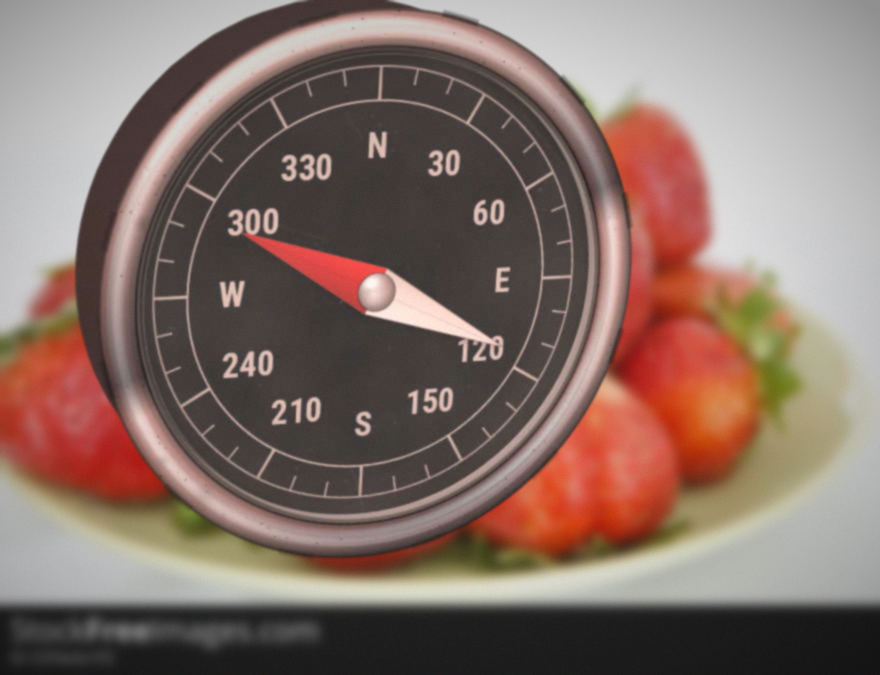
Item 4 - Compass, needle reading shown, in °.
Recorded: 295 °
